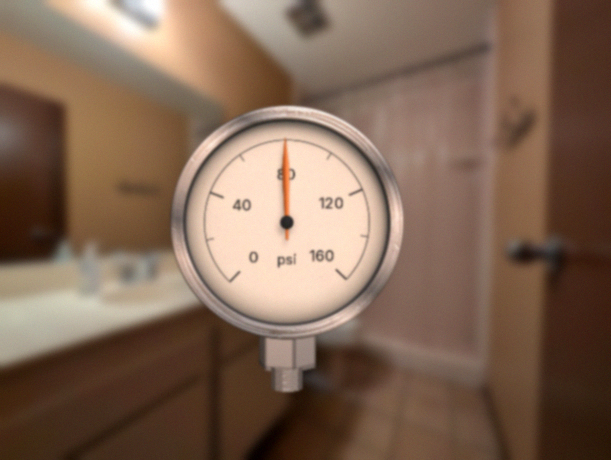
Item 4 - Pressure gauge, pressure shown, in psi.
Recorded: 80 psi
